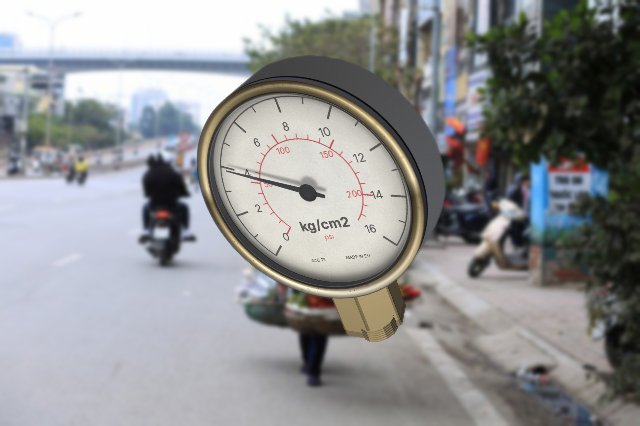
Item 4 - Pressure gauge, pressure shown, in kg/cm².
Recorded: 4 kg/cm²
